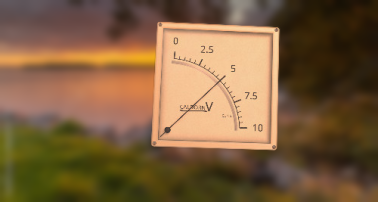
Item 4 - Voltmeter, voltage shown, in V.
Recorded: 5 V
